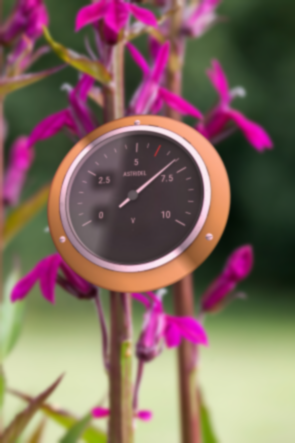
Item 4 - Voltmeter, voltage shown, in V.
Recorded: 7 V
